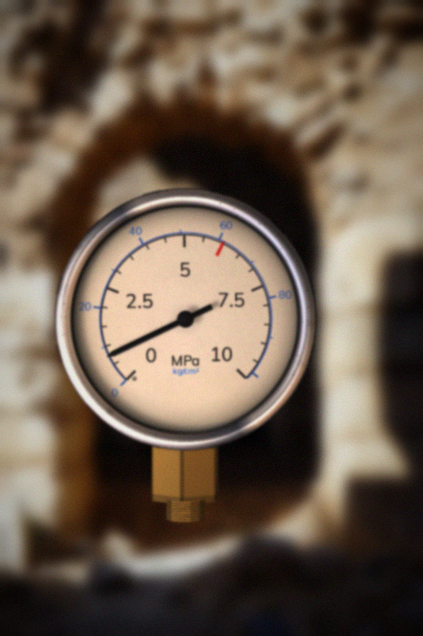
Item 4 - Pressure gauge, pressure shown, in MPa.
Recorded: 0.75 MPa
